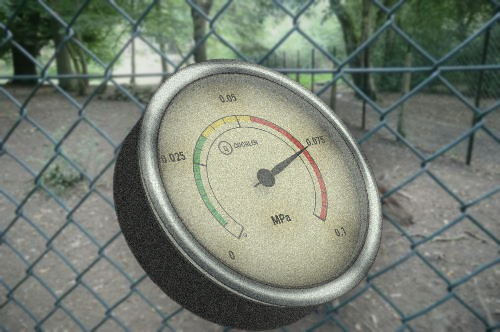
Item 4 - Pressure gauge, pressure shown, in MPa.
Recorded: 0.075 MPa
